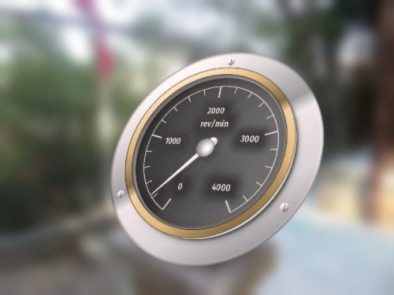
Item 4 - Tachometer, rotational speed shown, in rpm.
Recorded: 200 rpm
